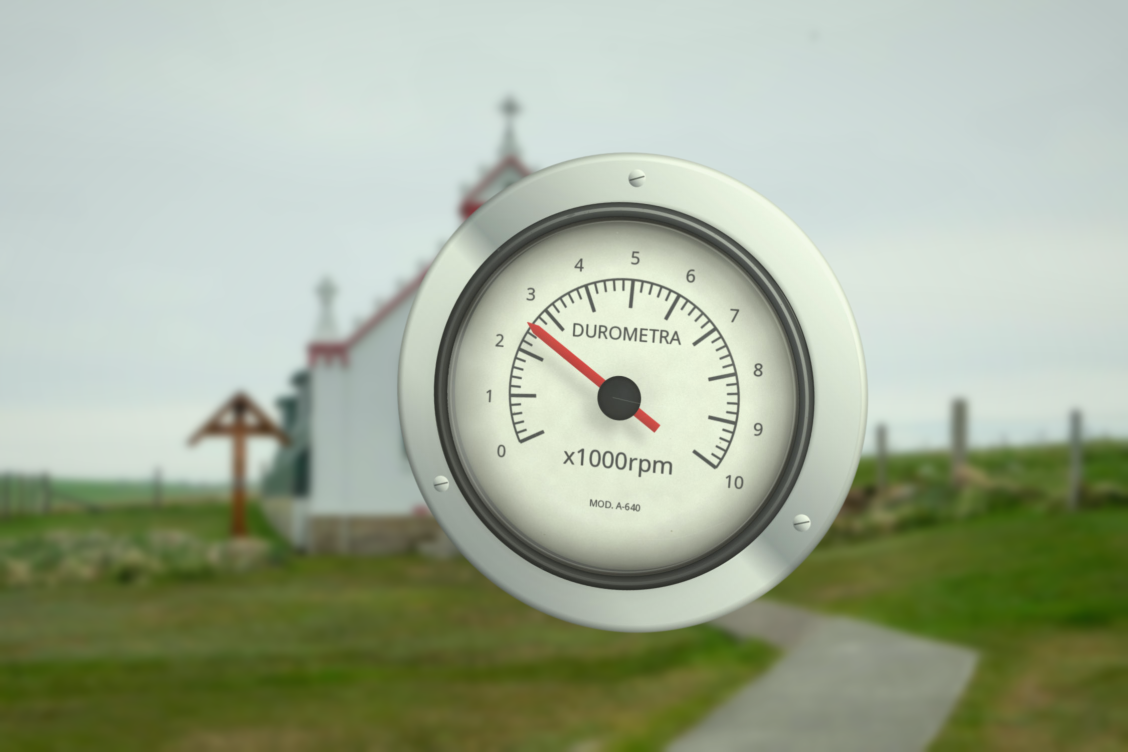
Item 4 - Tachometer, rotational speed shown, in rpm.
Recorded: 2600 rpm
